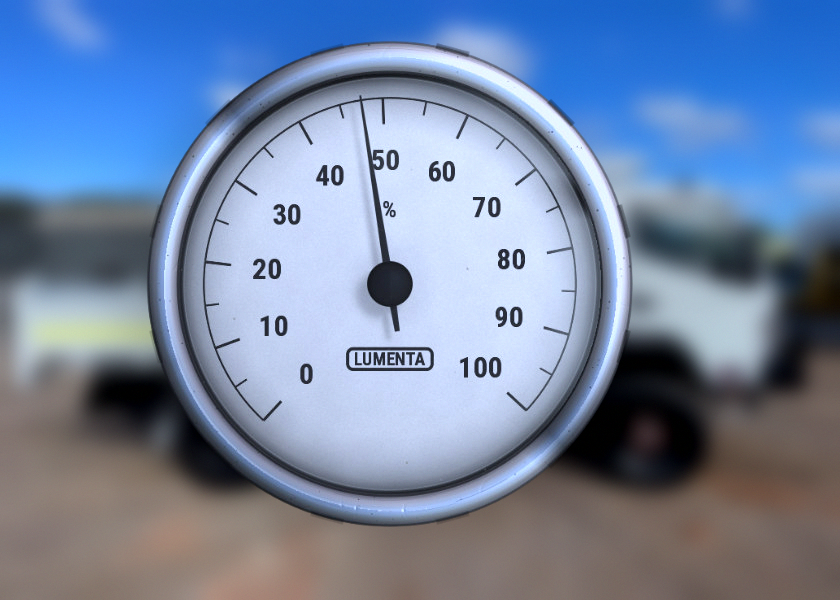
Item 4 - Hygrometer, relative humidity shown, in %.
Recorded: 47.5 %
